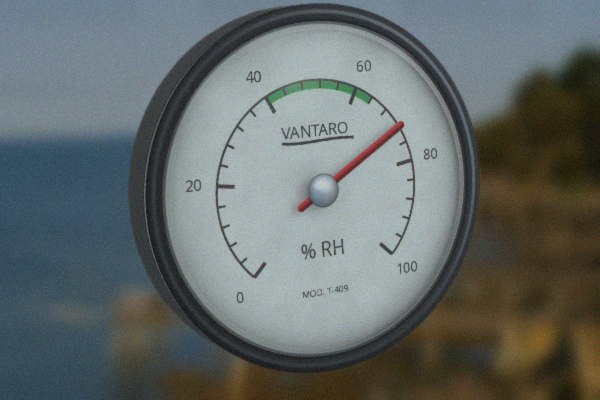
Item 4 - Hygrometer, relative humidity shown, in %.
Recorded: 72 %
